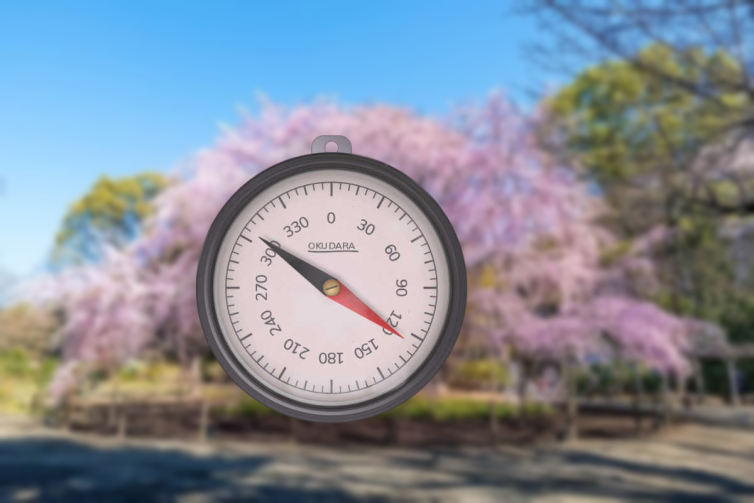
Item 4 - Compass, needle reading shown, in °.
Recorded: 125 °
